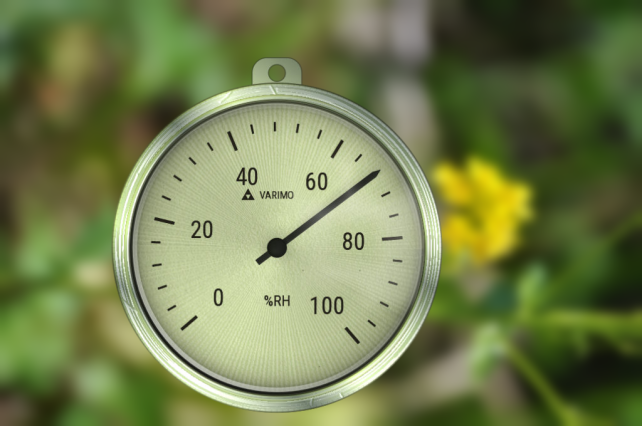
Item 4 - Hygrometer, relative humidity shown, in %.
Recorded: 68 %
